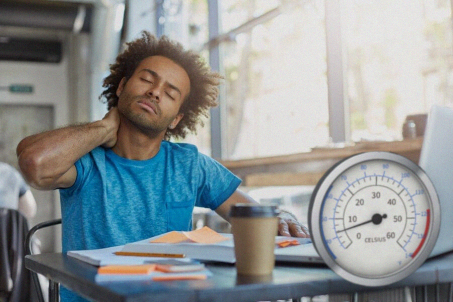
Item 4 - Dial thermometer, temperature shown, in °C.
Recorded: 6 °C
